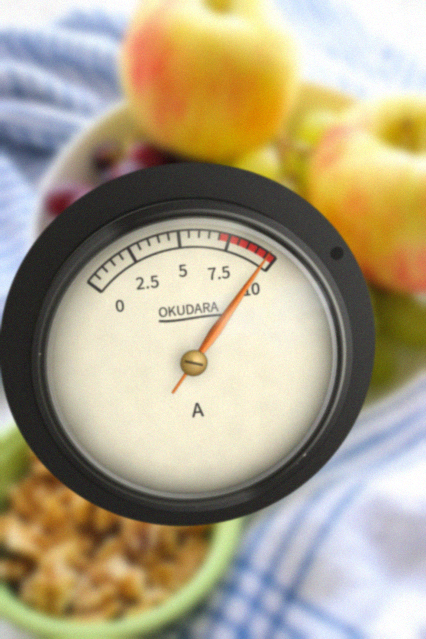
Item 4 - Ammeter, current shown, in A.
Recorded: 9.5 A
